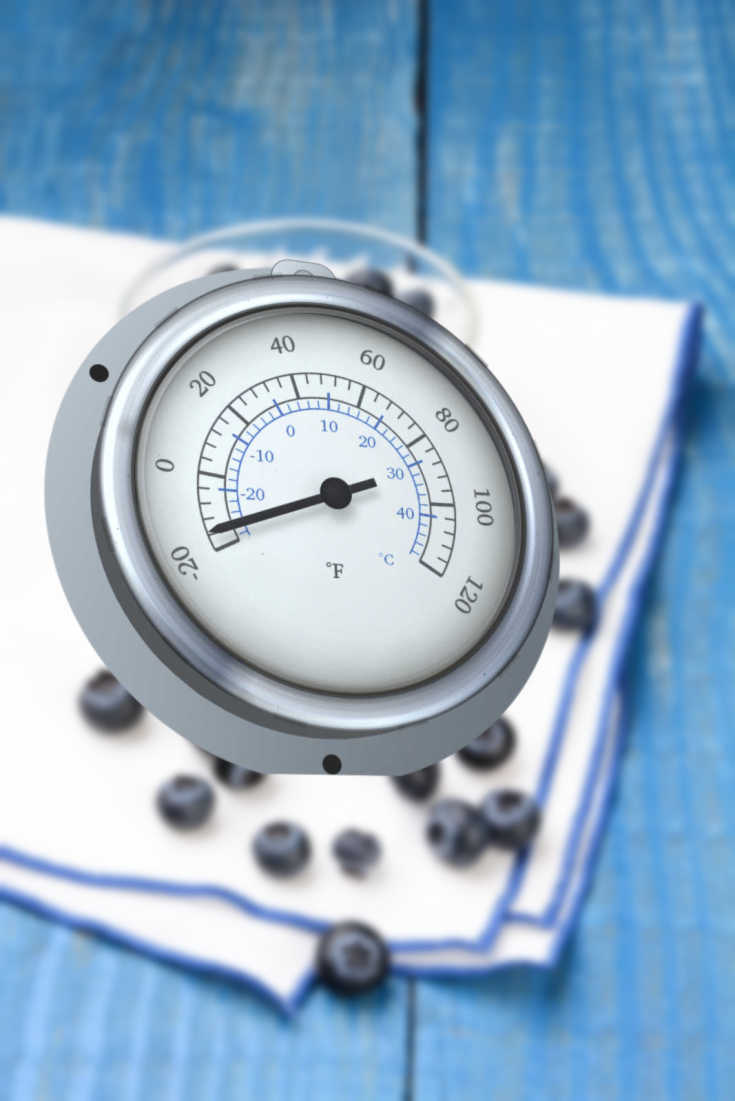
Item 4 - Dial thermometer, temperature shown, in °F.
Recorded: -16 °F
